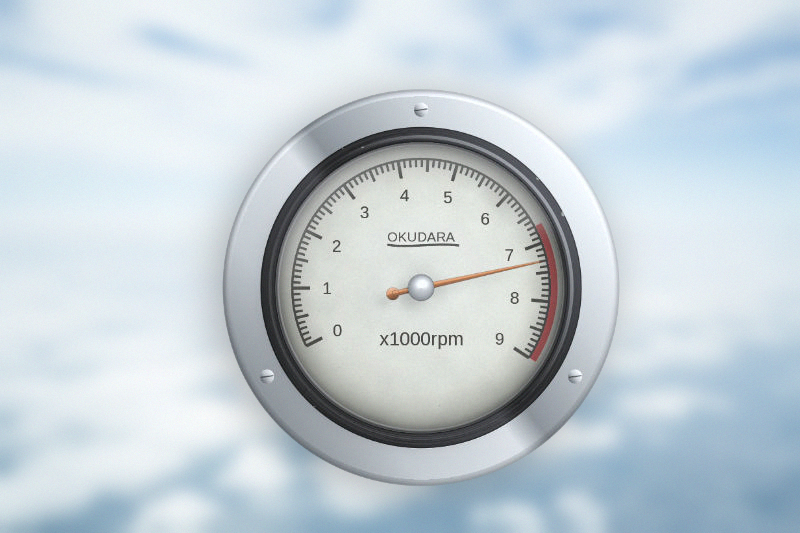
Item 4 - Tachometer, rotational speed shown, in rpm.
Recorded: 7300 rpm
